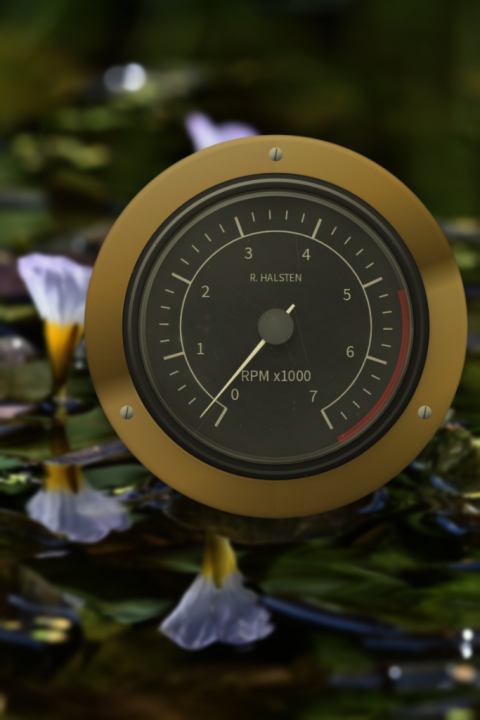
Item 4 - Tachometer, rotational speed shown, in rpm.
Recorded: 200 rpm
